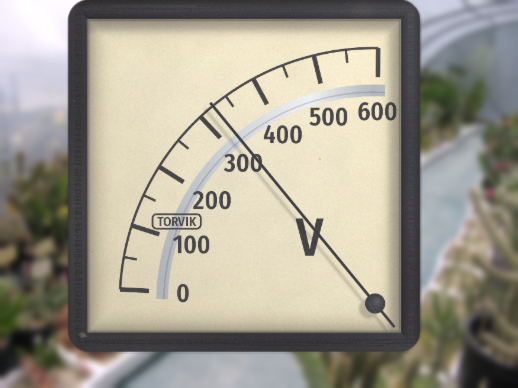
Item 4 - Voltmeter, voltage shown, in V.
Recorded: 325 V
